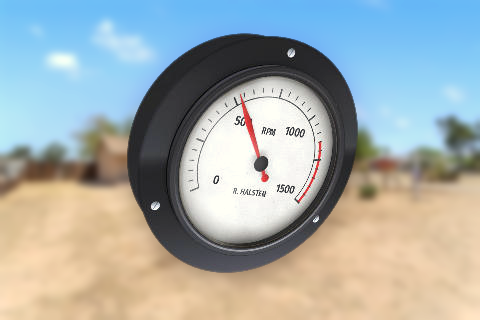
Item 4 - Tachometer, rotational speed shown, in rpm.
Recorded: 525 rpm
